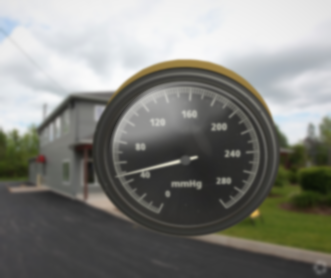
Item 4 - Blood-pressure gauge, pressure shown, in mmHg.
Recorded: 50 mmHg
